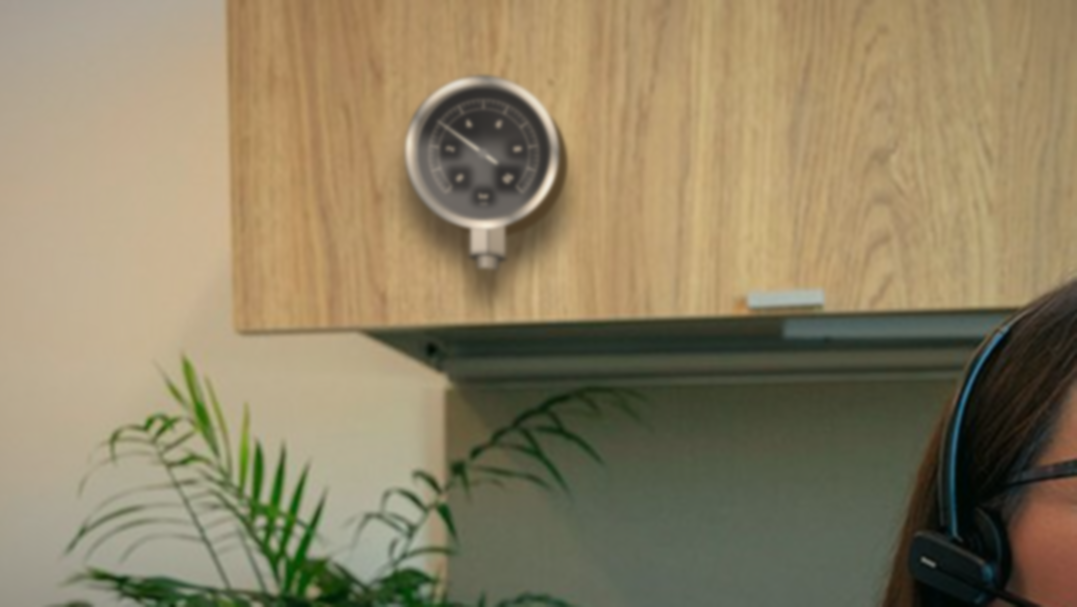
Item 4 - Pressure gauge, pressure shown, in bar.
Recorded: 3 bar
